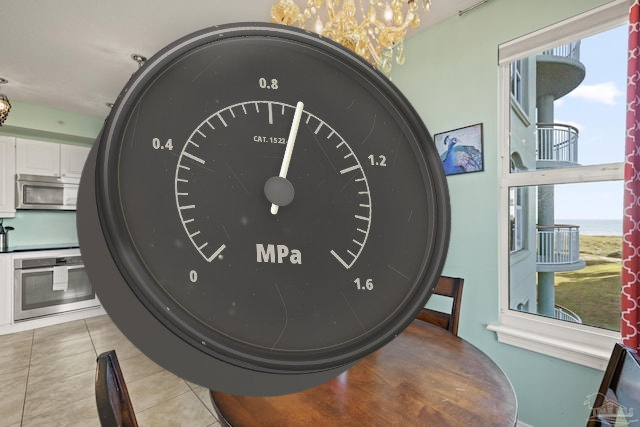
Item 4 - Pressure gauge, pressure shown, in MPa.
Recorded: 0.9 MPa
